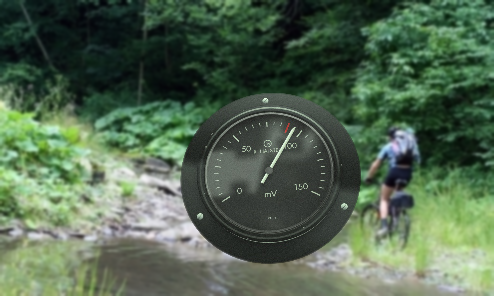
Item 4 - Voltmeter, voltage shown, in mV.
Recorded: 95 mV
